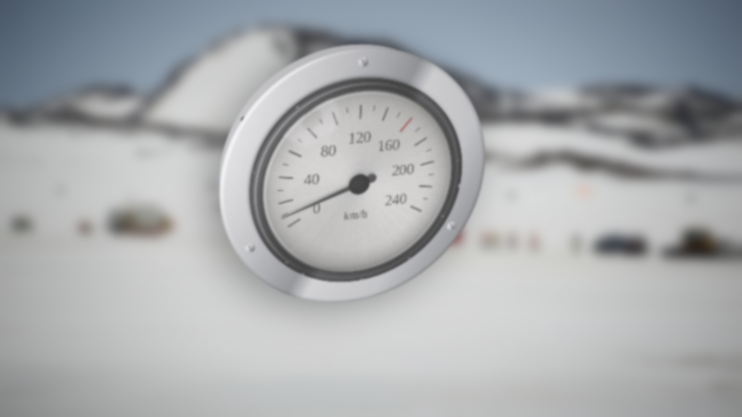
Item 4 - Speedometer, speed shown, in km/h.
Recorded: 10 km/h
